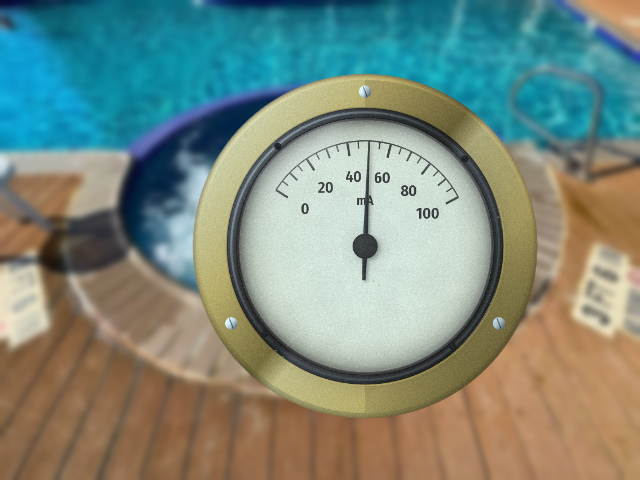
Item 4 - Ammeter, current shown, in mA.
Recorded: 50 mA
